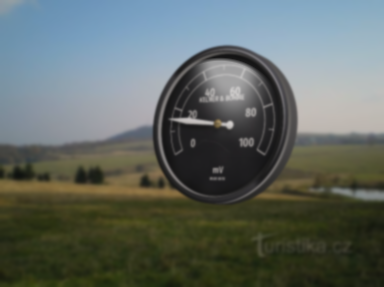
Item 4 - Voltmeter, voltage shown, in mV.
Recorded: 15 mV
